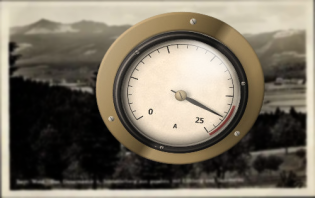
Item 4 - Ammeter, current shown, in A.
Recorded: 22.5 A
